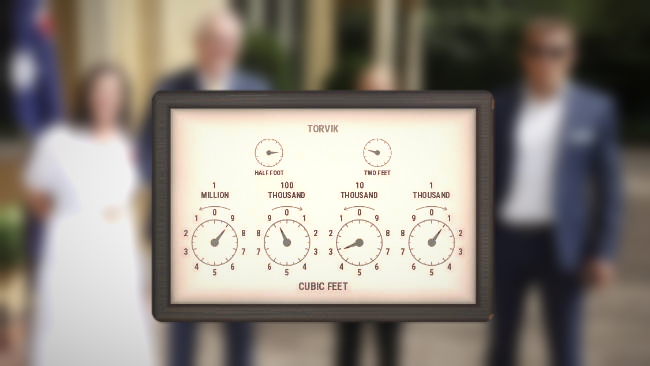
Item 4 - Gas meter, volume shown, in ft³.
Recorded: 893100 ft³
